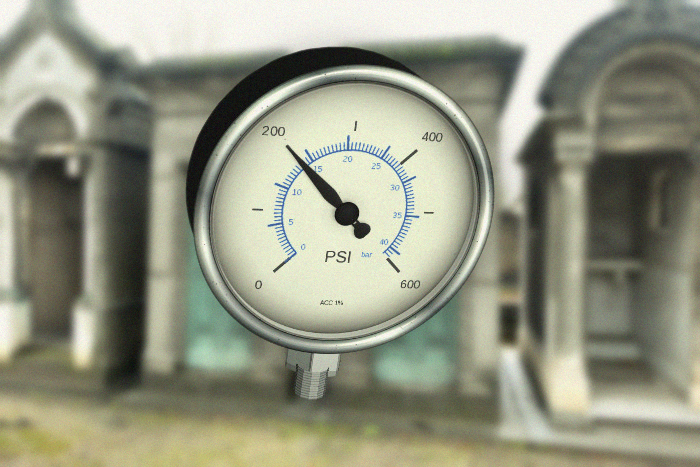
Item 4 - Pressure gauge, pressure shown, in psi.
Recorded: 200 psi
